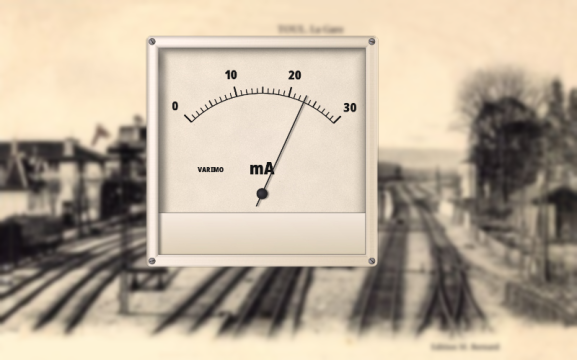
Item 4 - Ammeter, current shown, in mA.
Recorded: 23 mA
